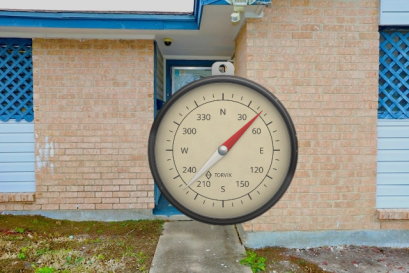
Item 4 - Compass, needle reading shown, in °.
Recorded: 45 °
